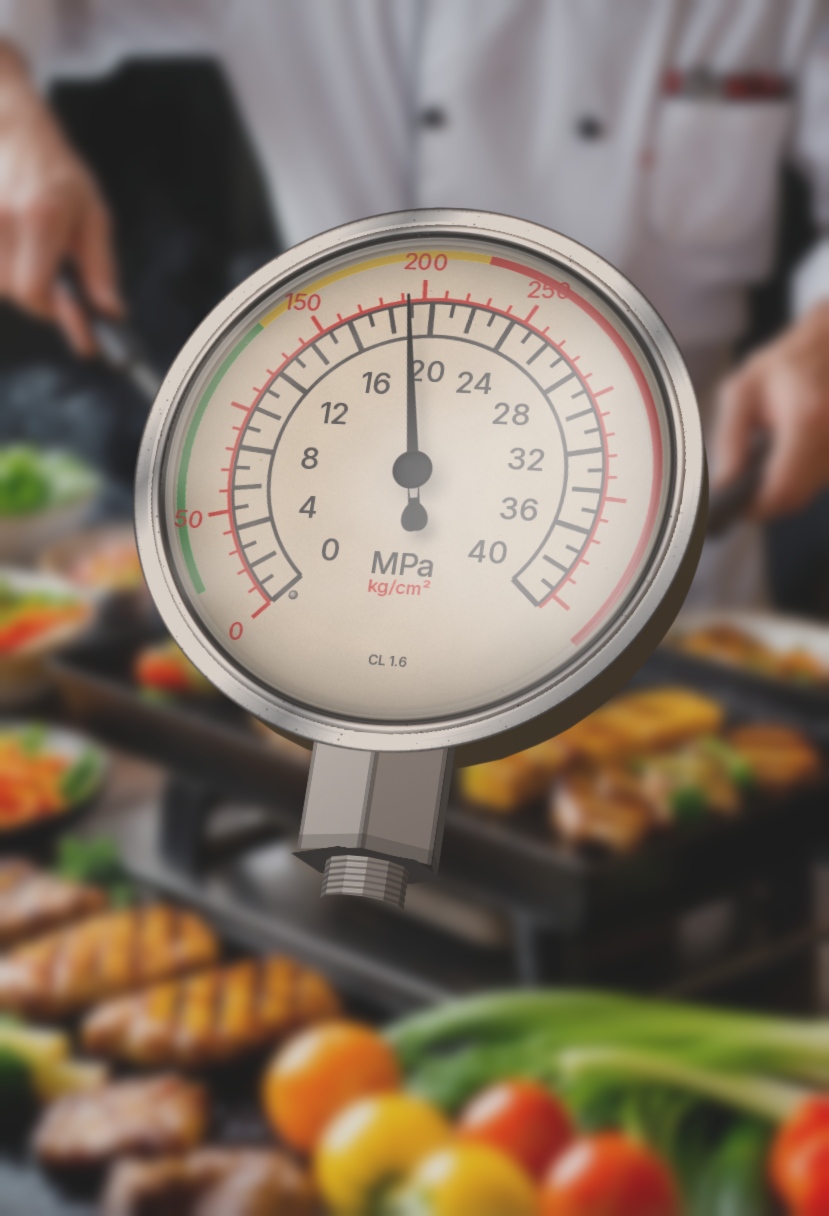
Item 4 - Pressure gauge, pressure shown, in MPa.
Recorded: 19 MPa
